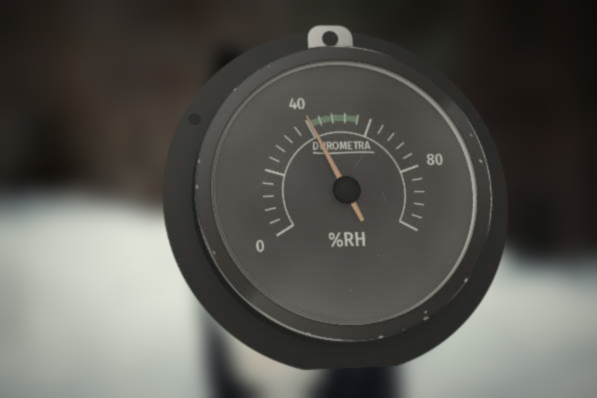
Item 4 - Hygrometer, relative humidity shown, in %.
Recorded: 40 %
